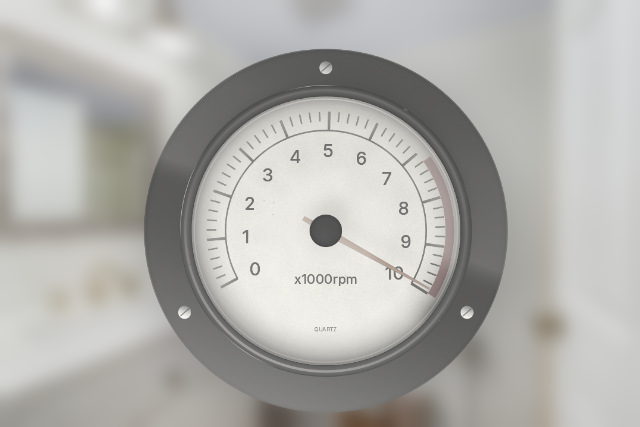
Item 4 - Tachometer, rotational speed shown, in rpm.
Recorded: 9900 rpm
